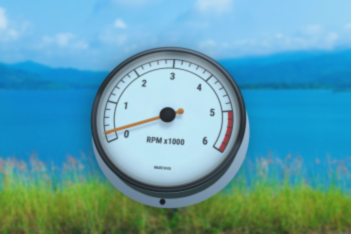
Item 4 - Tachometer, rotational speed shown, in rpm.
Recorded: 200 rpm
